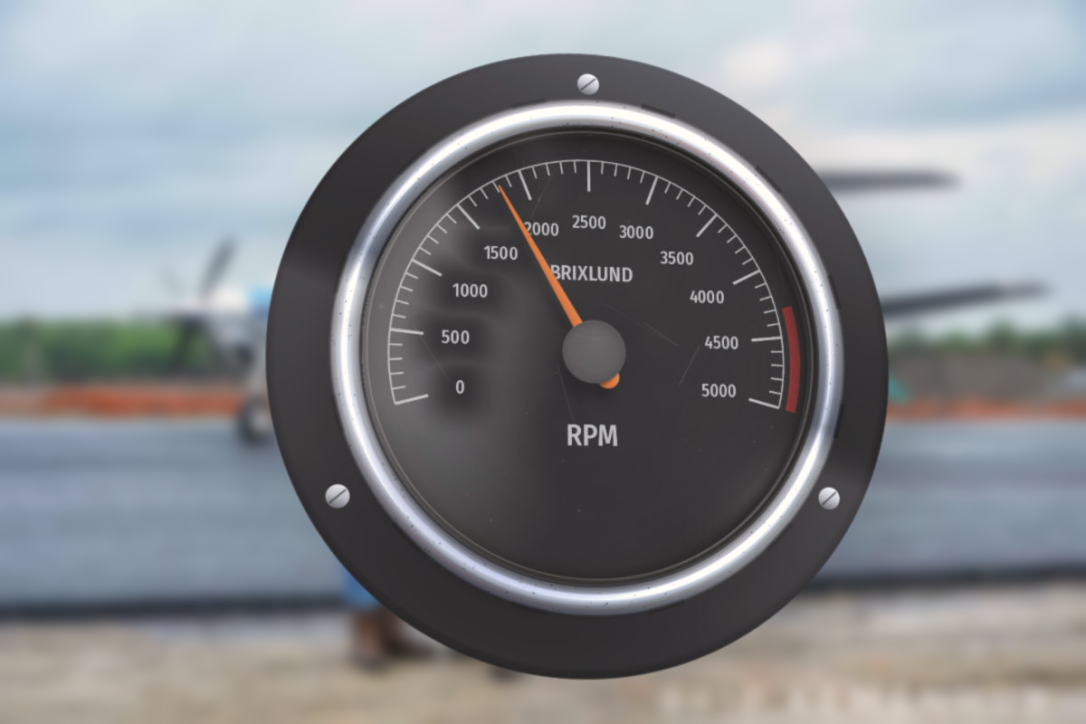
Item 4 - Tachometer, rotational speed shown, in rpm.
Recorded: 1800 rpm
